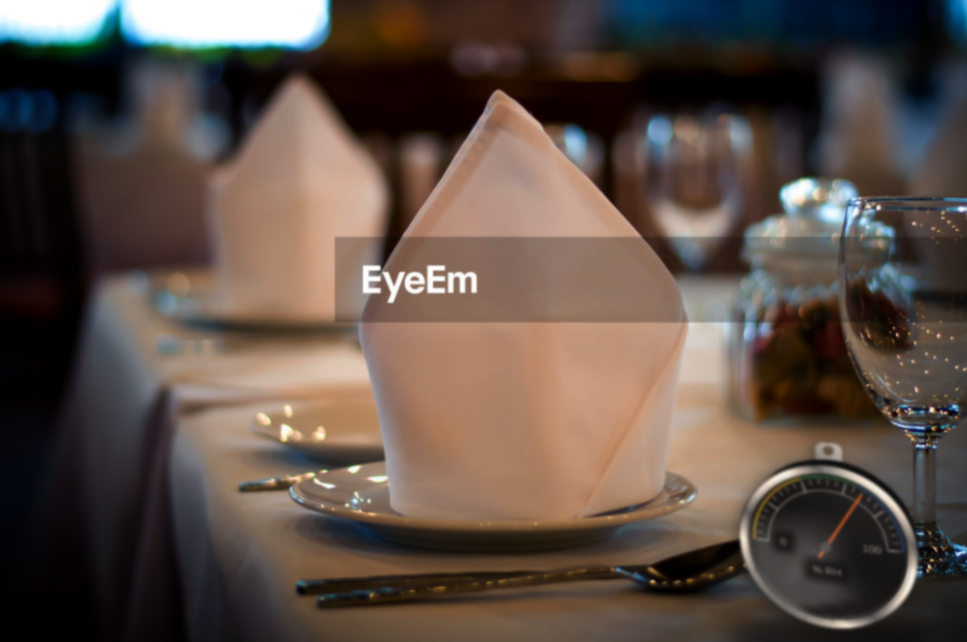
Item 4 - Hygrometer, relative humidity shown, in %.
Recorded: 68 %
